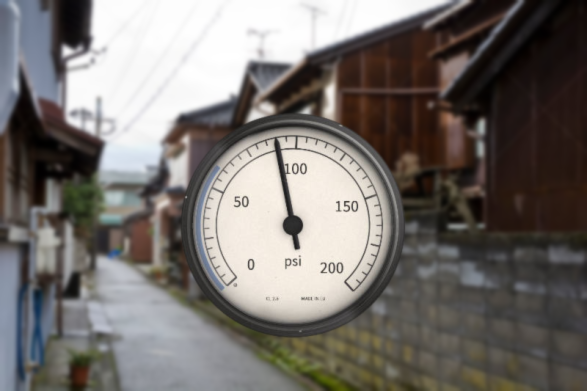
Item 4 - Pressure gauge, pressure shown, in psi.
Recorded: 90 psi
